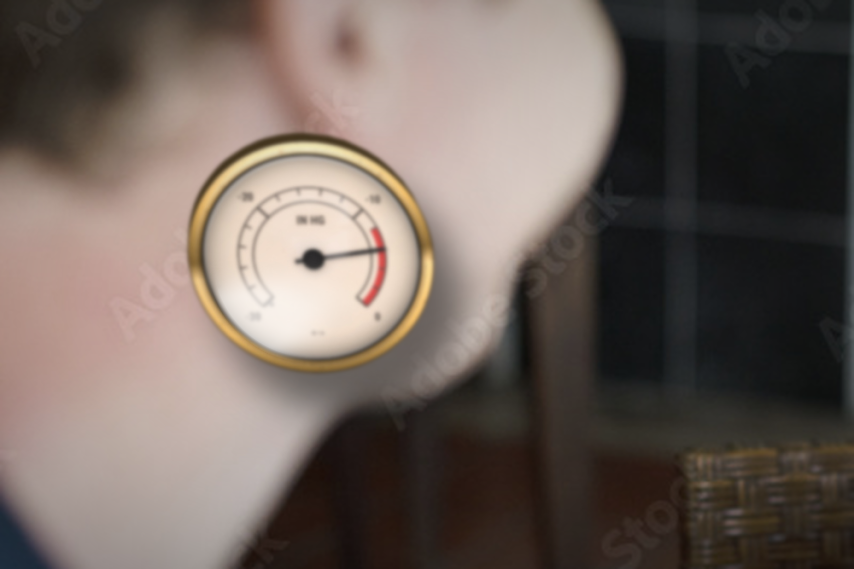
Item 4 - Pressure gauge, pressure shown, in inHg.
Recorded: -6 inHg
